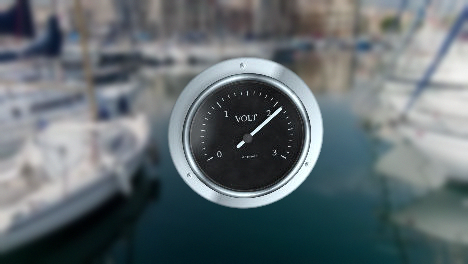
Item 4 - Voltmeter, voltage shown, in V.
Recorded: 2.1 V
